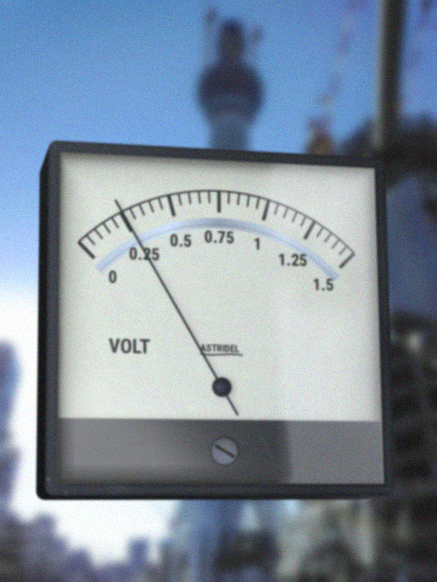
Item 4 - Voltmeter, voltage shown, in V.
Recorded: 0.25 V
